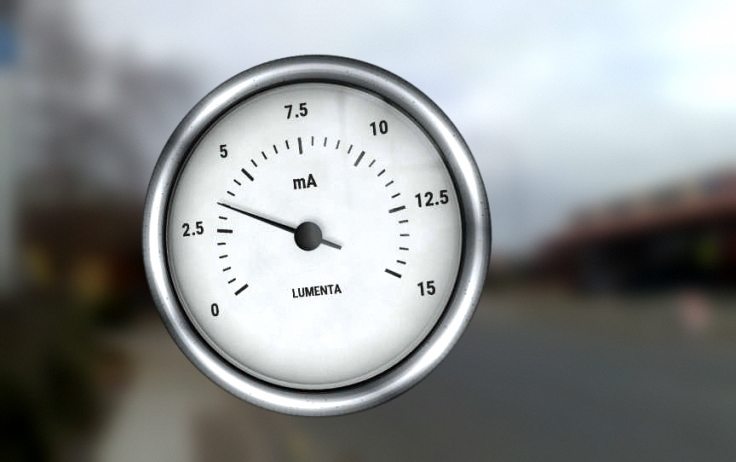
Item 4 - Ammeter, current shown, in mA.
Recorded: 3.5 mA
